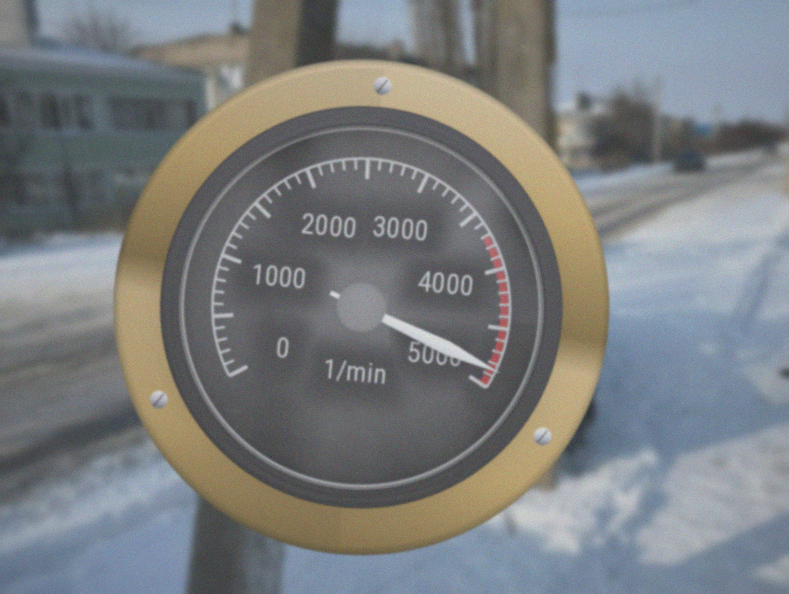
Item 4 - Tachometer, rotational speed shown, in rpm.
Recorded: 4850 rpm
